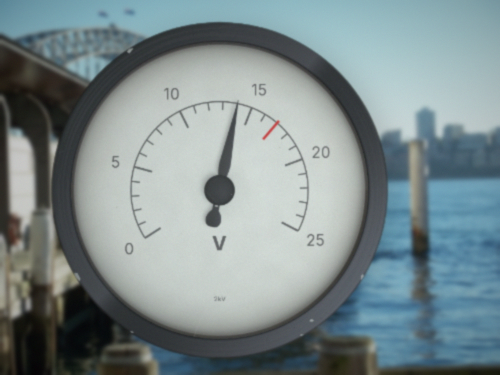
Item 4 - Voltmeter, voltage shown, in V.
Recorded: 14 V
